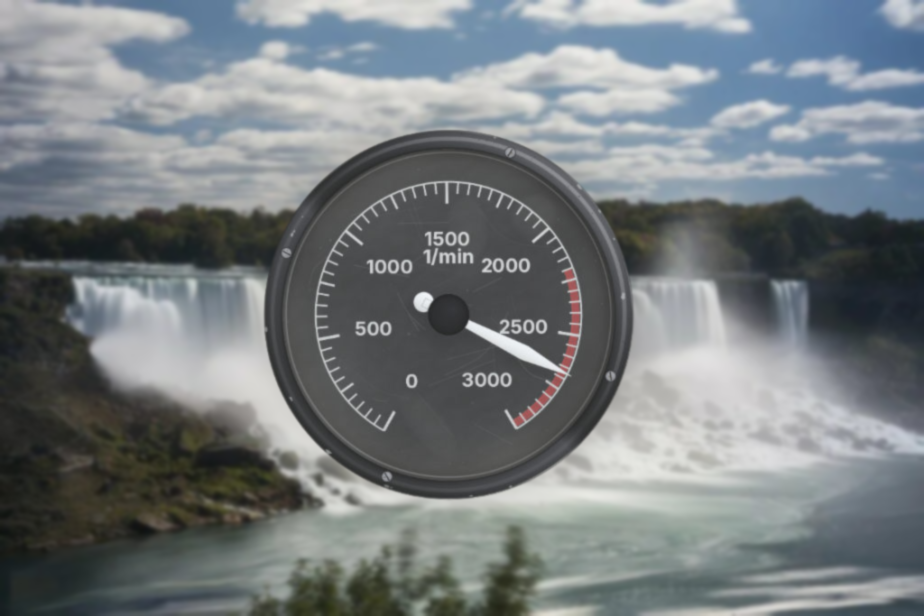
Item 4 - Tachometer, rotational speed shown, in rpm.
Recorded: 2675 rpm
